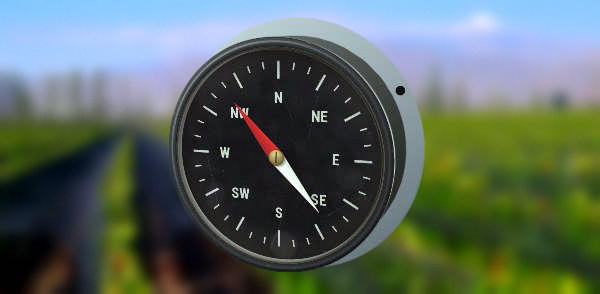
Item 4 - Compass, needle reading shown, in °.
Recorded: 320 °
